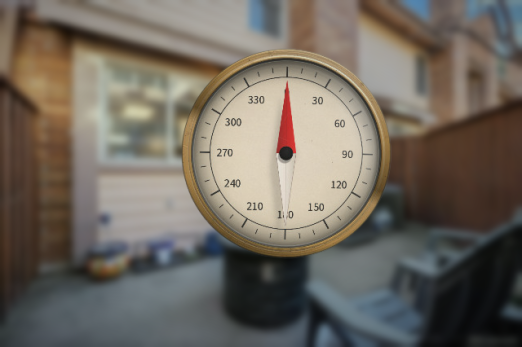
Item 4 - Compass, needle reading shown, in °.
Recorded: 0 °
